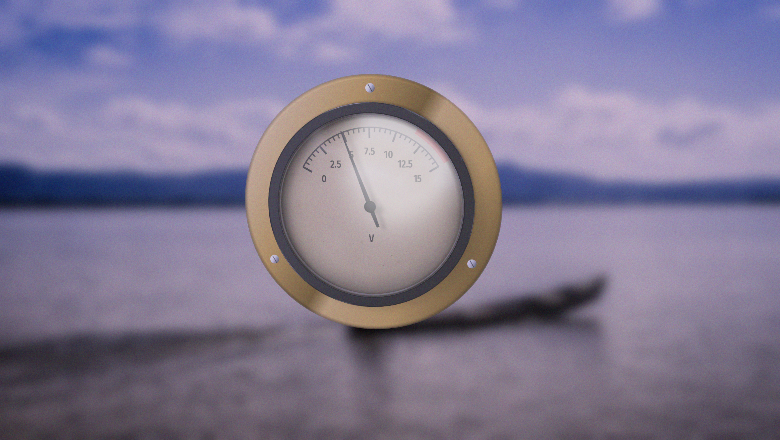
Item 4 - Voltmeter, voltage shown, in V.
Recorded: 5 V
